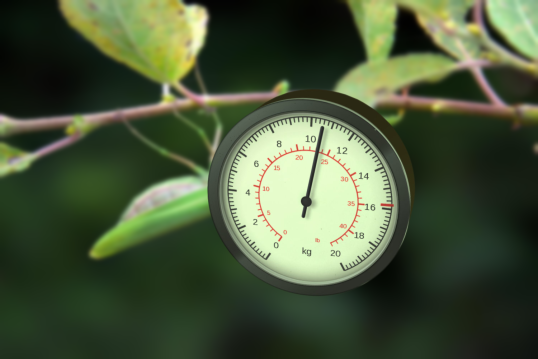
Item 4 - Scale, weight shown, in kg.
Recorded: 10.6 kg
